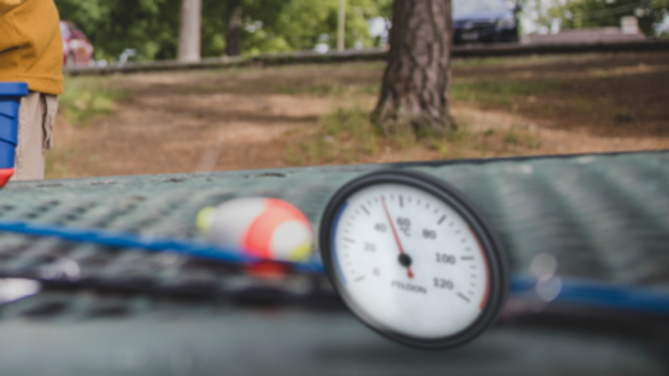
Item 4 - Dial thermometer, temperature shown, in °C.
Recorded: 52 °C
